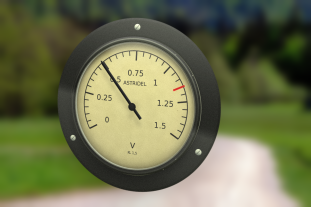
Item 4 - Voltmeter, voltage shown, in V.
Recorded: 0.5 V
